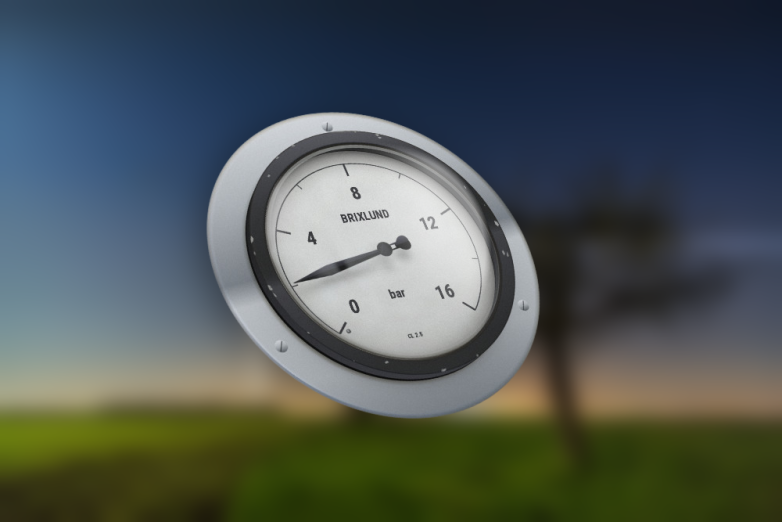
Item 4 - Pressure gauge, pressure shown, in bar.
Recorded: 2 bar
